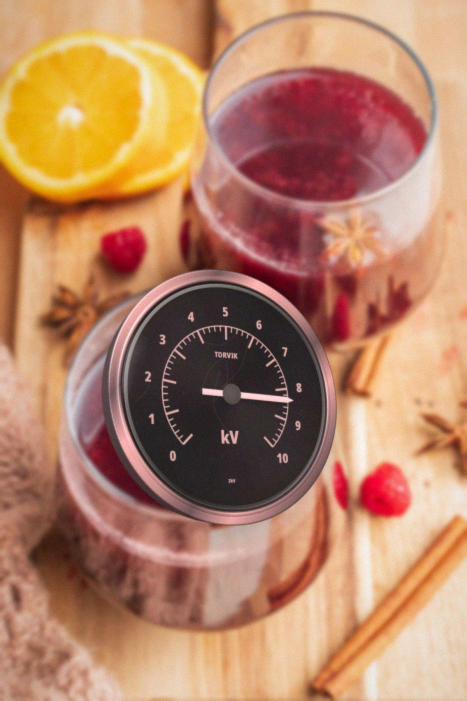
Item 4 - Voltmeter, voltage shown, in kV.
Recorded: 8.4 kV
